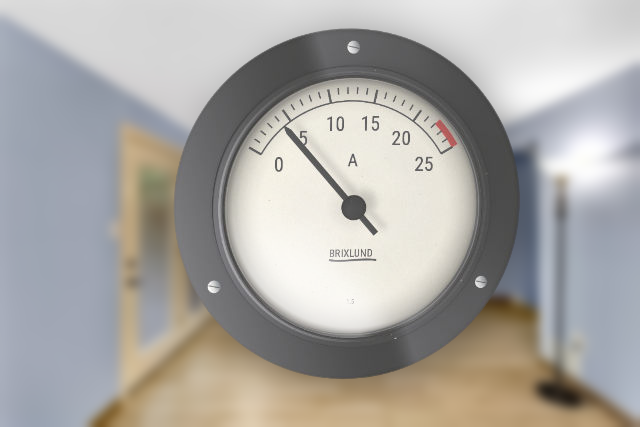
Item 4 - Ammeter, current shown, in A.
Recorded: 4 A
